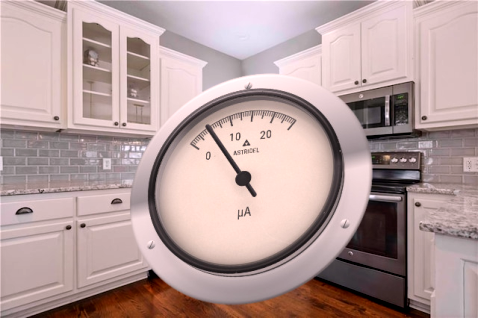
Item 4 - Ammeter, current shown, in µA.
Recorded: 5 µA
